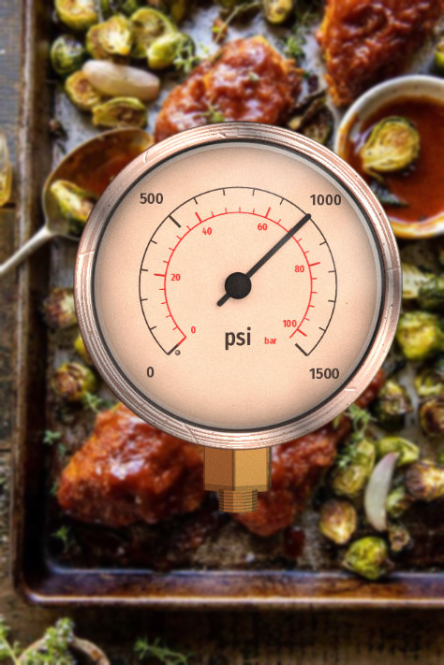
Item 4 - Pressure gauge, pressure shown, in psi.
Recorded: 1000 psi
